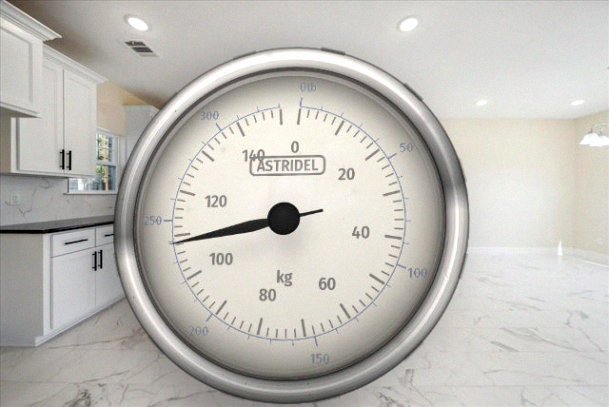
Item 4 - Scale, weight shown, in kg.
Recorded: 108 kg
